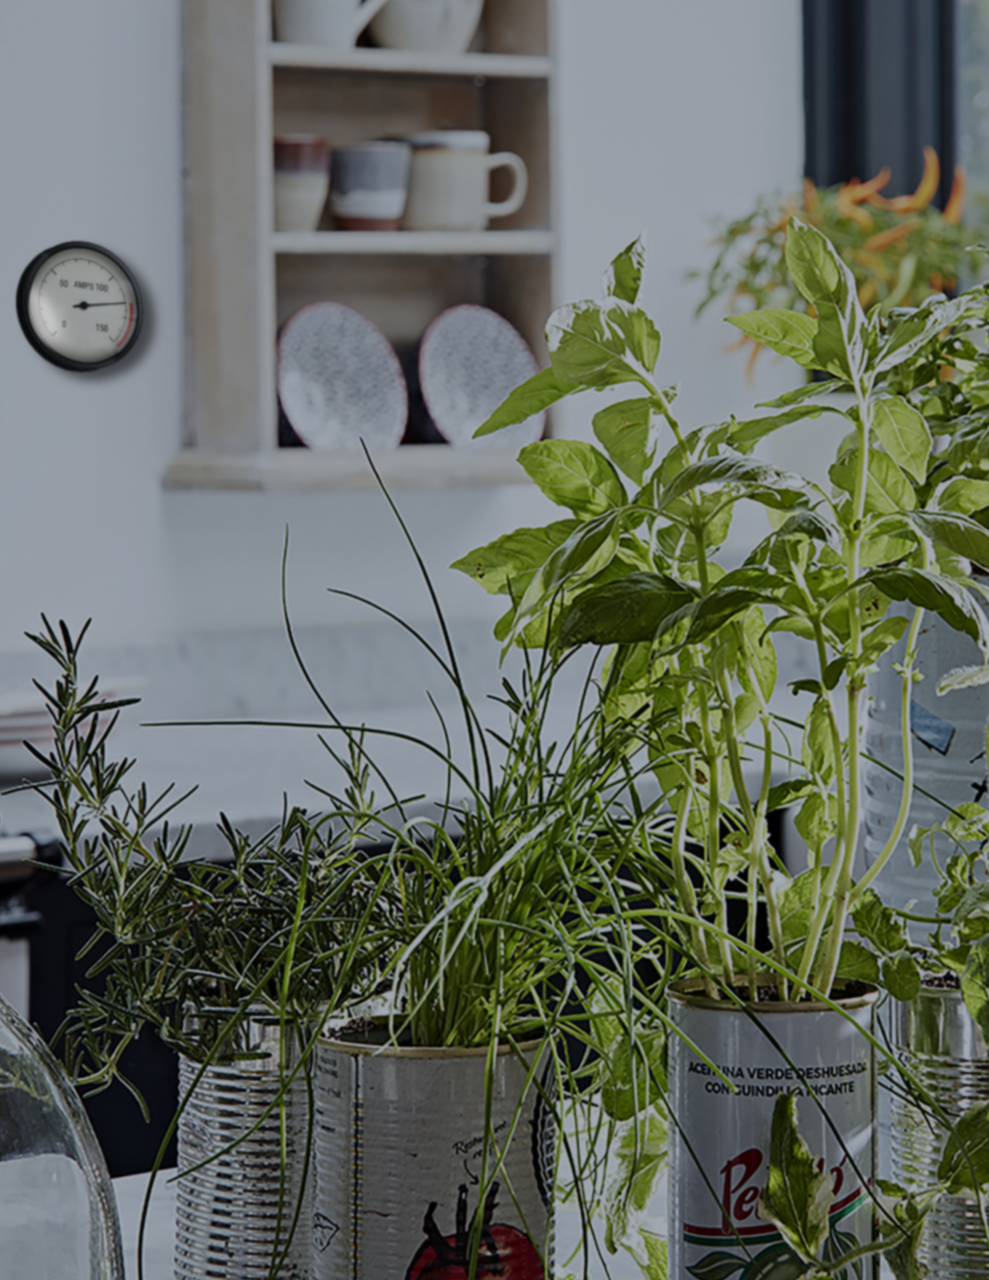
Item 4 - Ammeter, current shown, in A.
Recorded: 120 A
